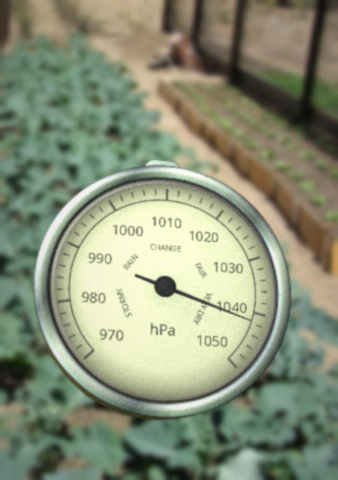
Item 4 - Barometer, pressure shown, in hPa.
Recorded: 1042 hPa
